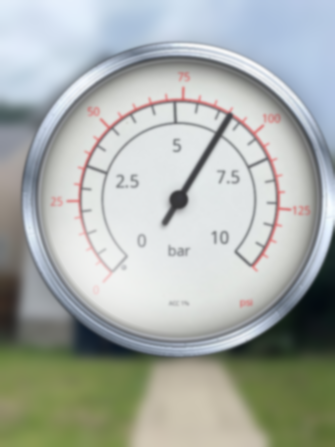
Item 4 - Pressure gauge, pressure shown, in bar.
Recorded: 6.25 bar
